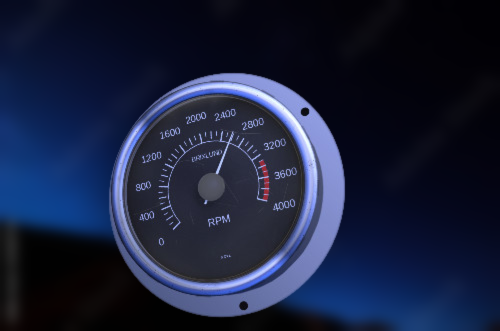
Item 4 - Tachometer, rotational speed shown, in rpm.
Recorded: 2600 rpm
